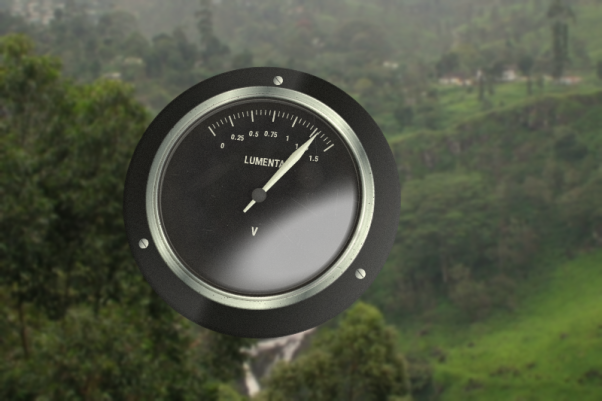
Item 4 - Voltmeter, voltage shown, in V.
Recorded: 1.3 V
